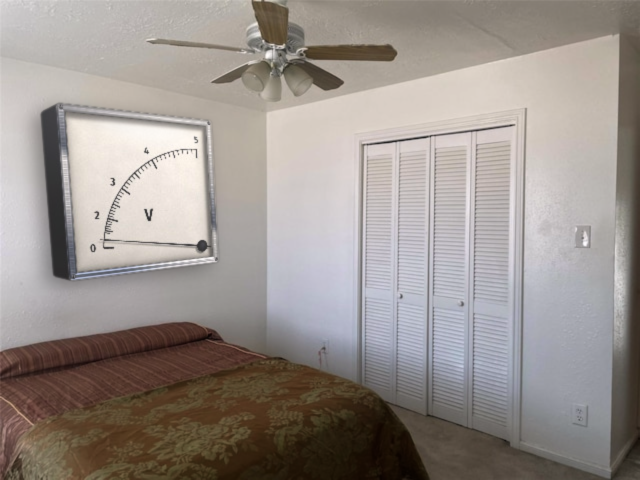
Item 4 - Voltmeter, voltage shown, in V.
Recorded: 1 V
